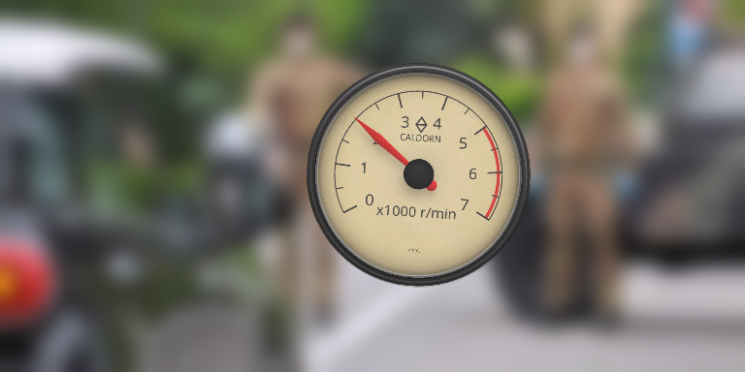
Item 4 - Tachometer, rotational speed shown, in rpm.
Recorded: 2000 rpm
